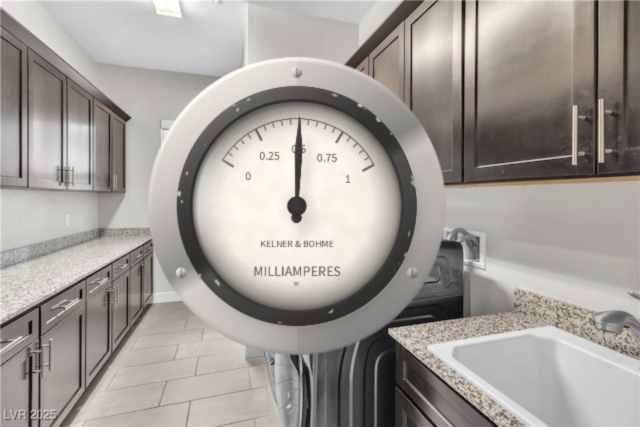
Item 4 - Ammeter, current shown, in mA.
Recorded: 0.5 mA
